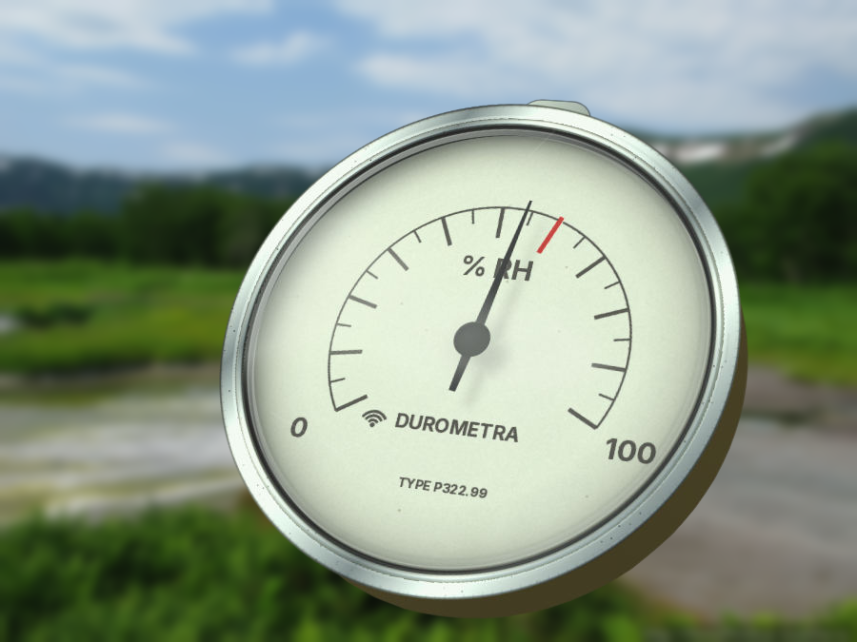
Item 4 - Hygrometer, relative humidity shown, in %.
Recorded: 55 %
